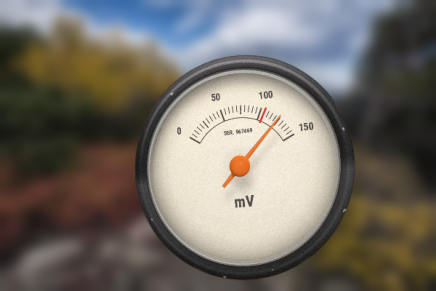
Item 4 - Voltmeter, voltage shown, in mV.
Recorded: 125 mV
